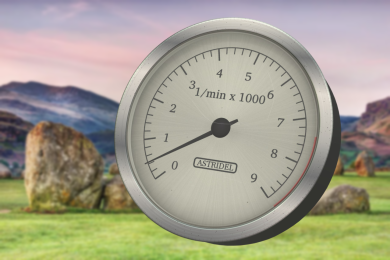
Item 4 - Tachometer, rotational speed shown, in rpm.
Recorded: 400 rpm
